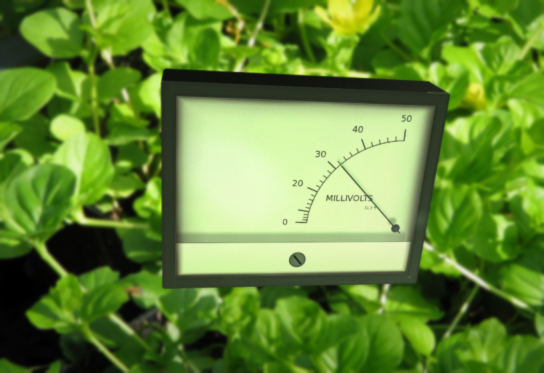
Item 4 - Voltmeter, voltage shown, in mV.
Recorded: 32 mV
